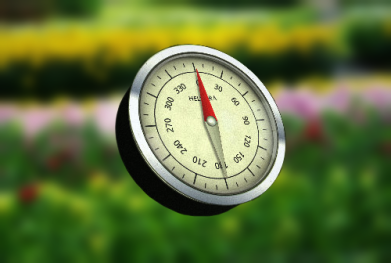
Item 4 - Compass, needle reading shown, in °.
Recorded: 0 °
